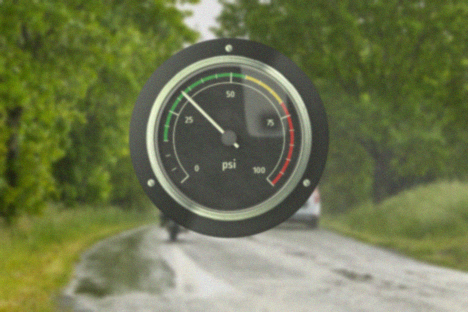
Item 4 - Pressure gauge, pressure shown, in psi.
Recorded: 32.5 psi
